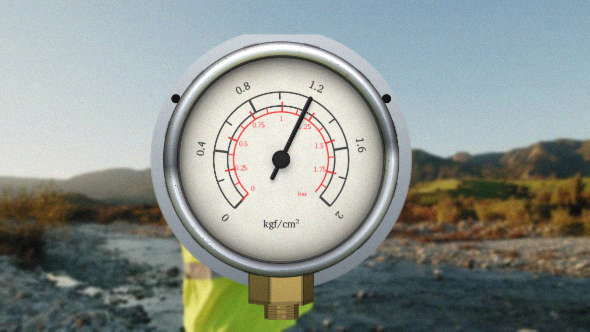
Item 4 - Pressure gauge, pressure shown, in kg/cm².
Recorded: 1.2 kg/cm²
